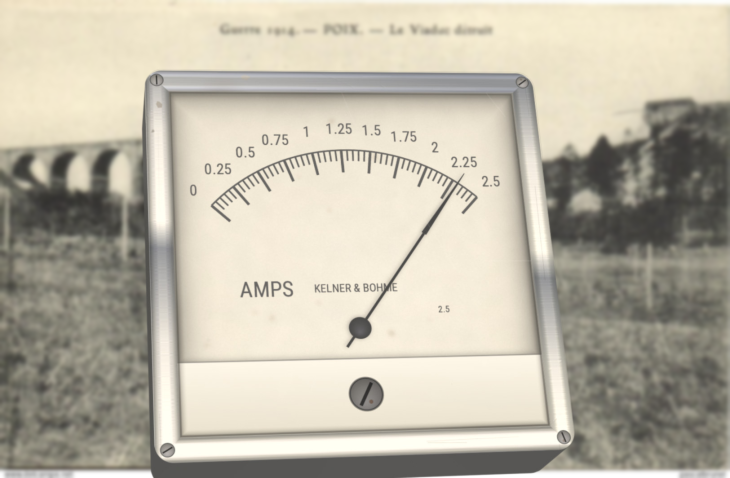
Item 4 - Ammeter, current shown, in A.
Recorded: 2.3 A
